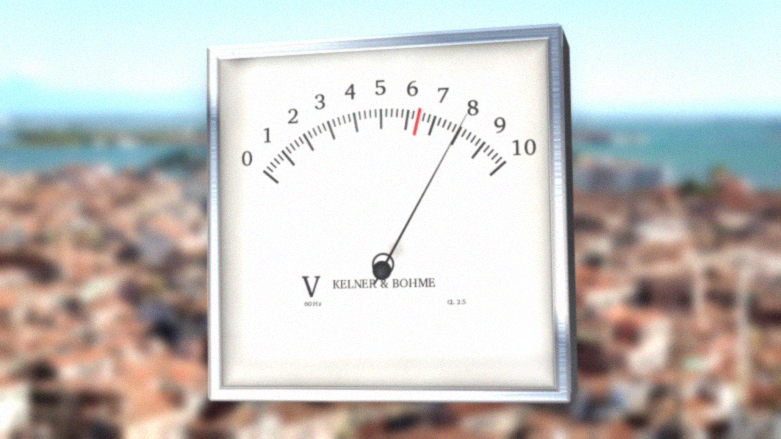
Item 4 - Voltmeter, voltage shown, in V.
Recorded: 8 V
